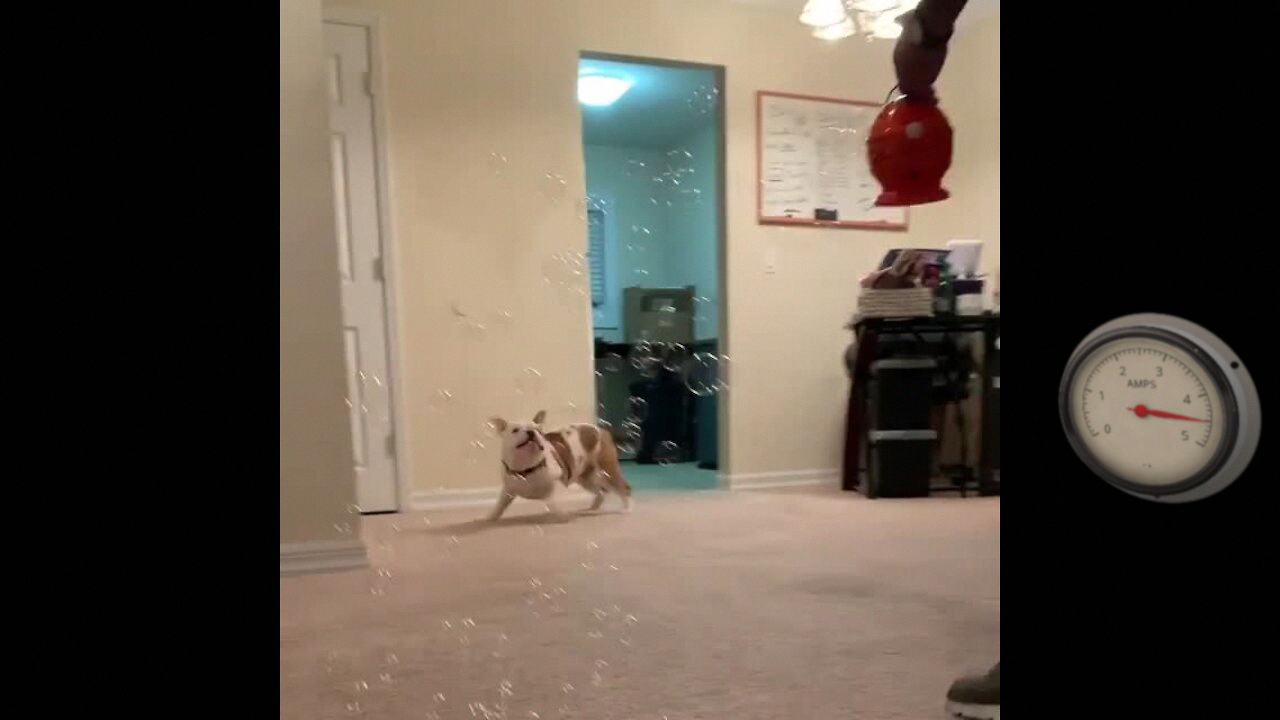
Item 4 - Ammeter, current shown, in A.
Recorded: 4.5 A
